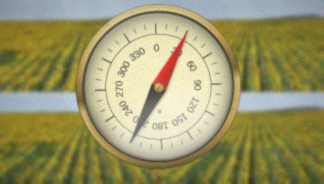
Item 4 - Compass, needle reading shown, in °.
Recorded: 30 °
